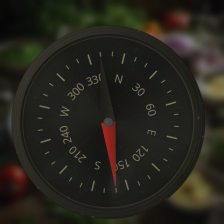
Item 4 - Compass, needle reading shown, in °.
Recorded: 160 °
